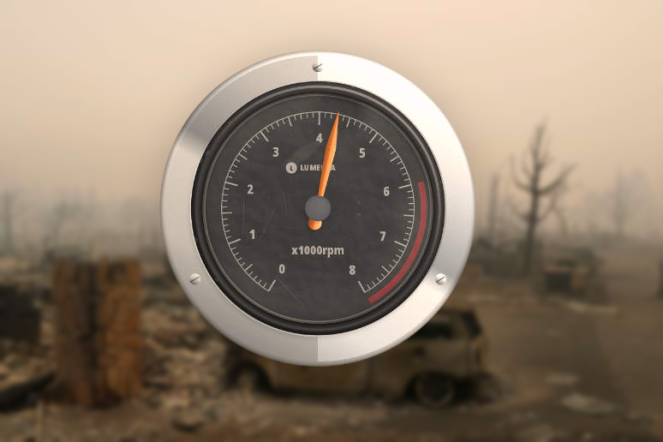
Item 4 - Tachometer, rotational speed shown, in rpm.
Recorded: 4300 rpm
